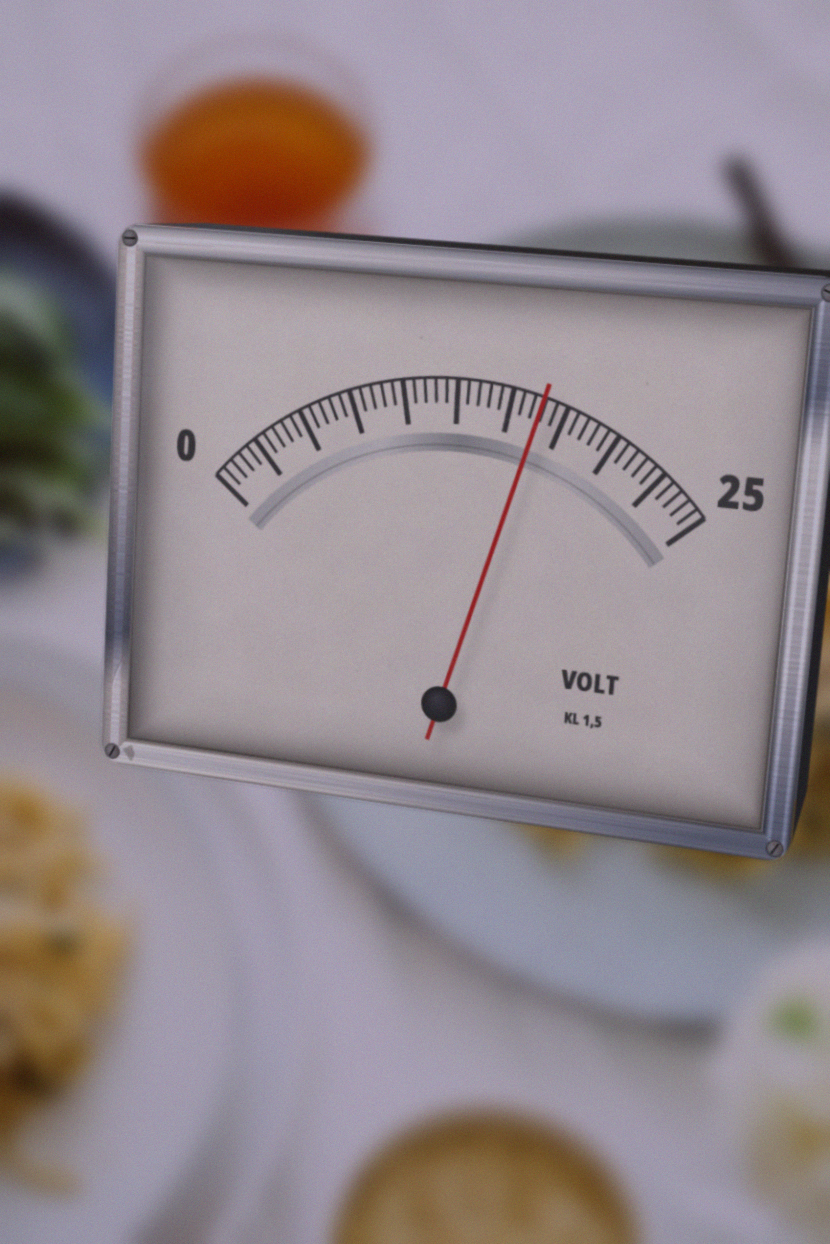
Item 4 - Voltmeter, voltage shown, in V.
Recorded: 16.5 V
